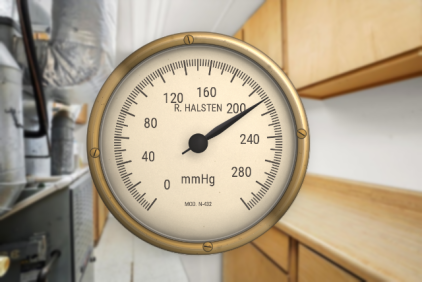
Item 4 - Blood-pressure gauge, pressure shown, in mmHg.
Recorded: 210 mmHg
